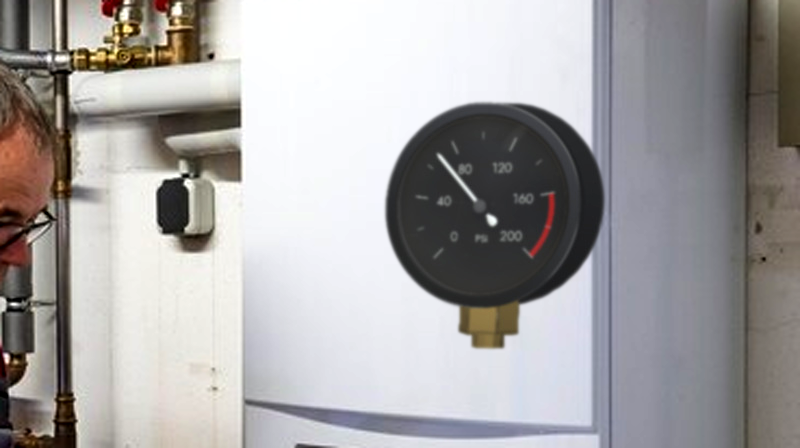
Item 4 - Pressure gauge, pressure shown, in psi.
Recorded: 70 psi
